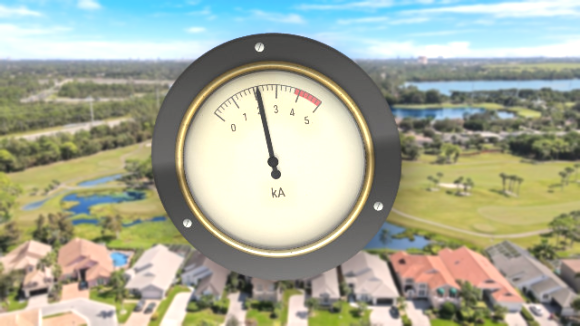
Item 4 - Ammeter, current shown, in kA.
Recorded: 2.2 kA
